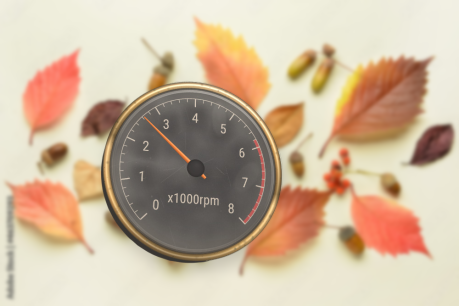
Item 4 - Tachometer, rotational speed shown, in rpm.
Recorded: 2600 rpm
